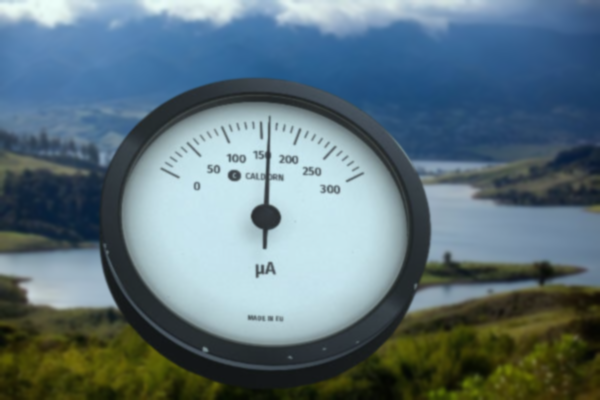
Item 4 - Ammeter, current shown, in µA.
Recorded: 160 µA
